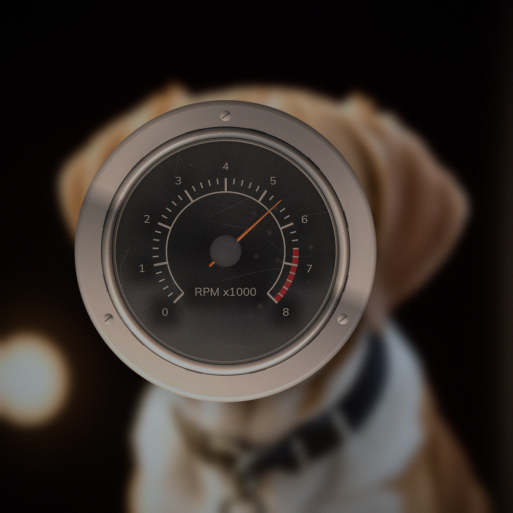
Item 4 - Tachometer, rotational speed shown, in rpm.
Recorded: 5400 rpm
